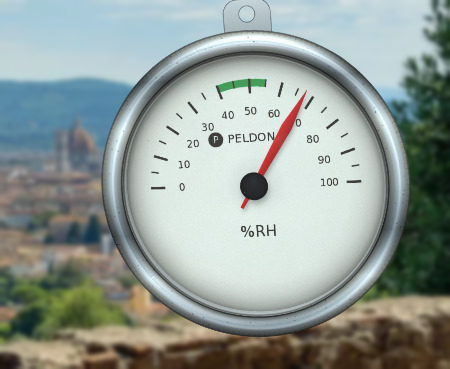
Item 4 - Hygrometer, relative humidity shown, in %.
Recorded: 67.5 %
